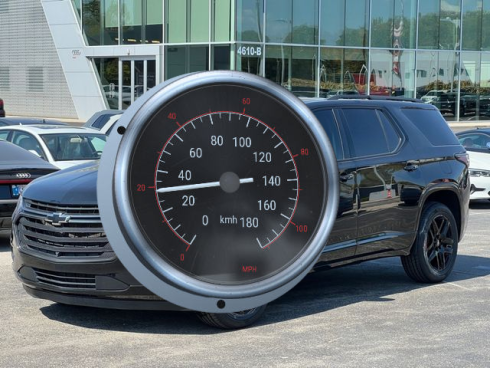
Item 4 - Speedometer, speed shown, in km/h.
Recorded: 30 km/h
